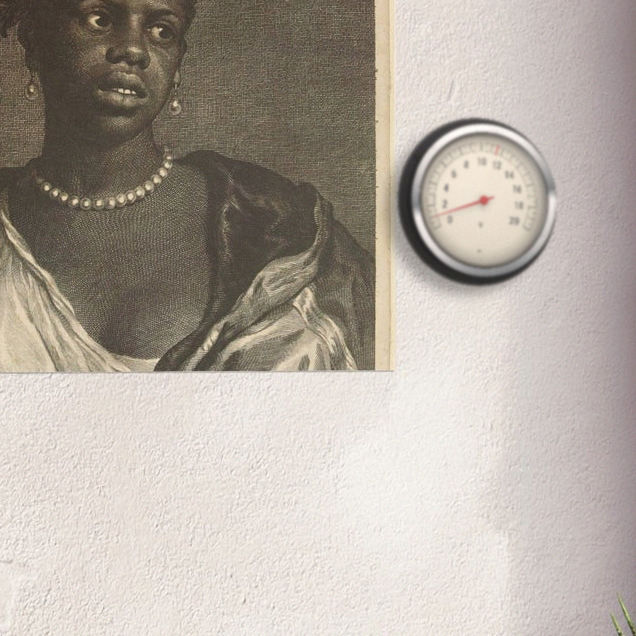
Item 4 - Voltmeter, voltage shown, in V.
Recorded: 1 V
